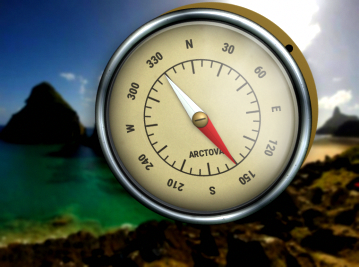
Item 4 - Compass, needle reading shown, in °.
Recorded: 150 °
